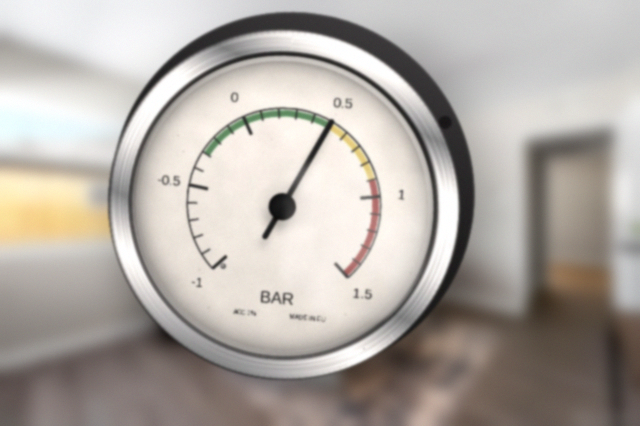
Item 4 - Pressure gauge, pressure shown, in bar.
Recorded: 0.5 bar
